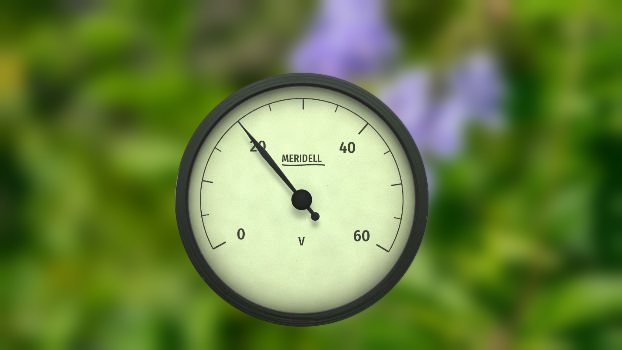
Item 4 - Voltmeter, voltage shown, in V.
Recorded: 20 V
